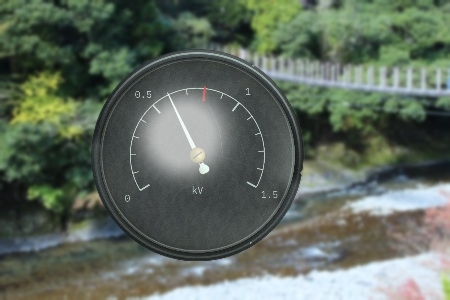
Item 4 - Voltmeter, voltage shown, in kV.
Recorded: 0.6 kV
